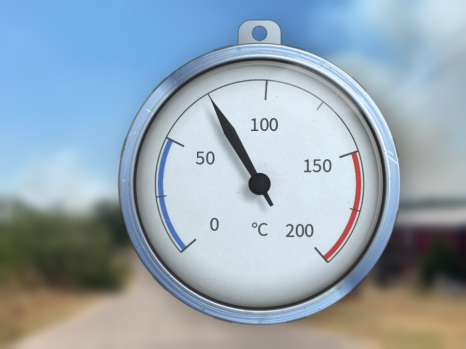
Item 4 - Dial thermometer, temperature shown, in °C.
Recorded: 75 °C
